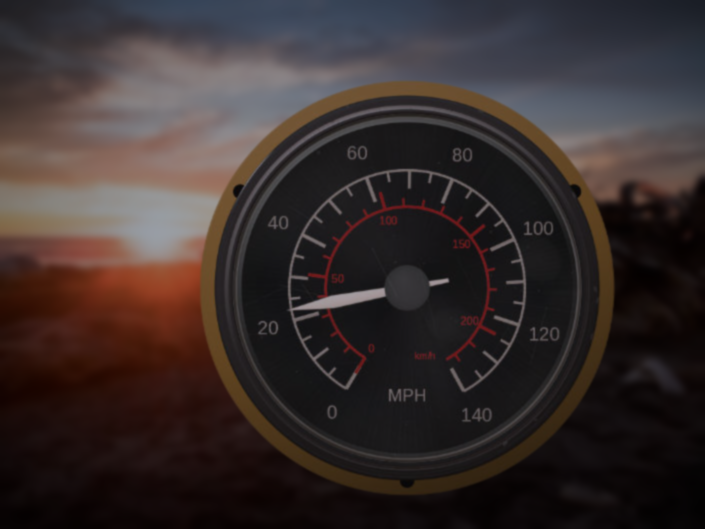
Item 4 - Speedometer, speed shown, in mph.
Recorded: 22.5 mph
